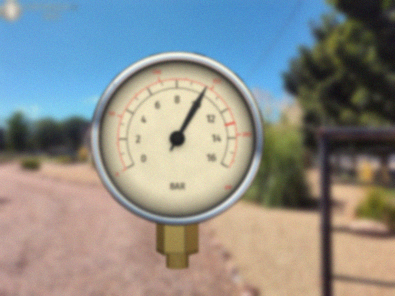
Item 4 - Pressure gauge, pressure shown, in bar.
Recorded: 10 bar
